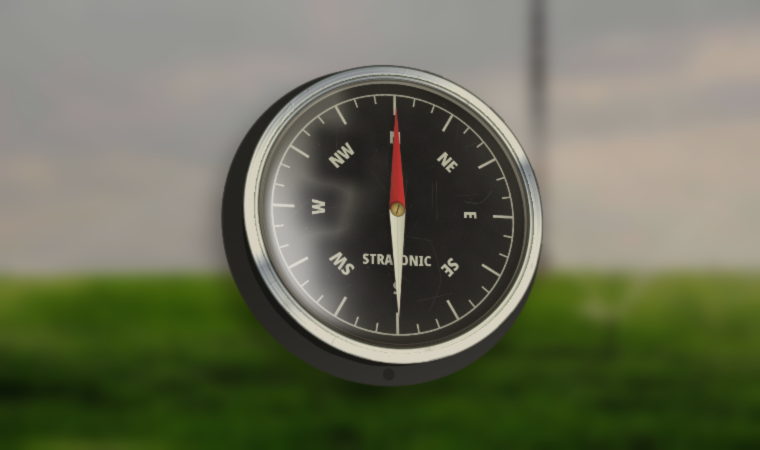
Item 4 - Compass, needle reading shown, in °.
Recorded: 0 °
